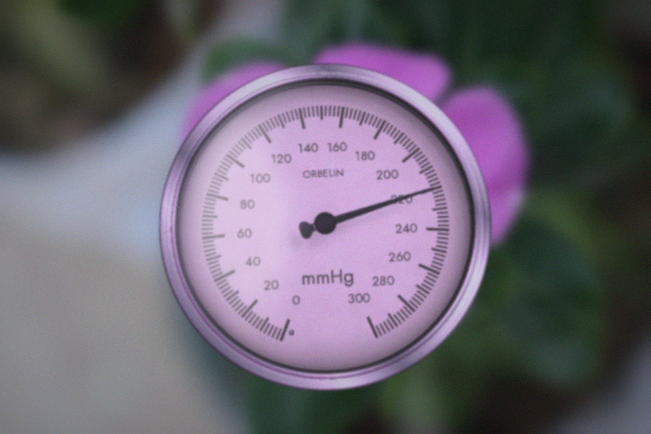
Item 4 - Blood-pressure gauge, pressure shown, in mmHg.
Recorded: 220 mmHg
